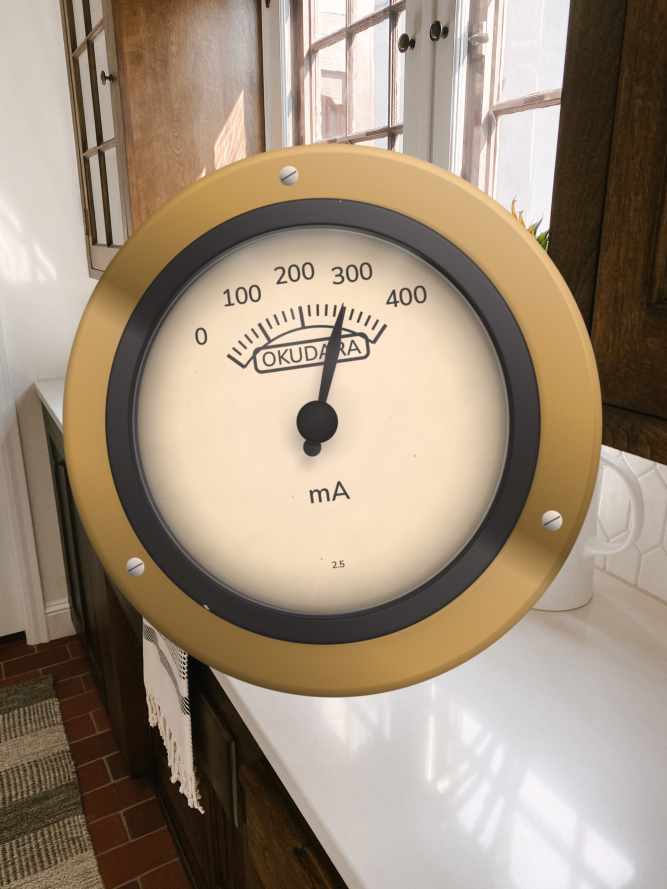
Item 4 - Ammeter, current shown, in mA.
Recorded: 300 mA
